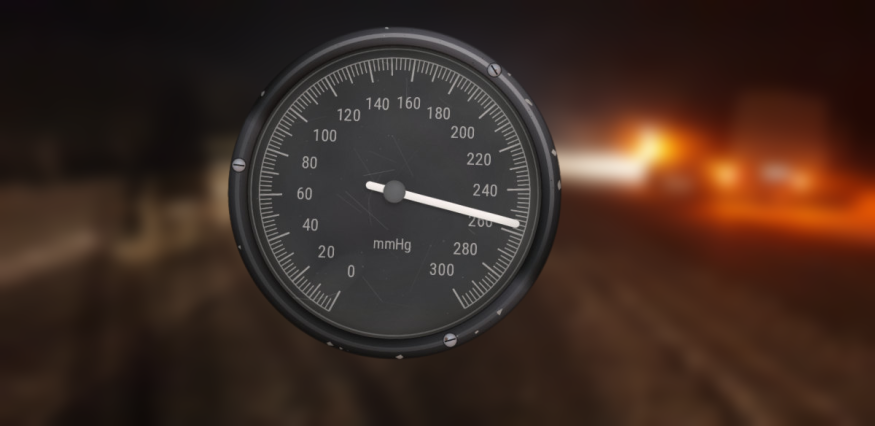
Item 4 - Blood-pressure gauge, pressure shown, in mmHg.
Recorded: 256 mmHg
